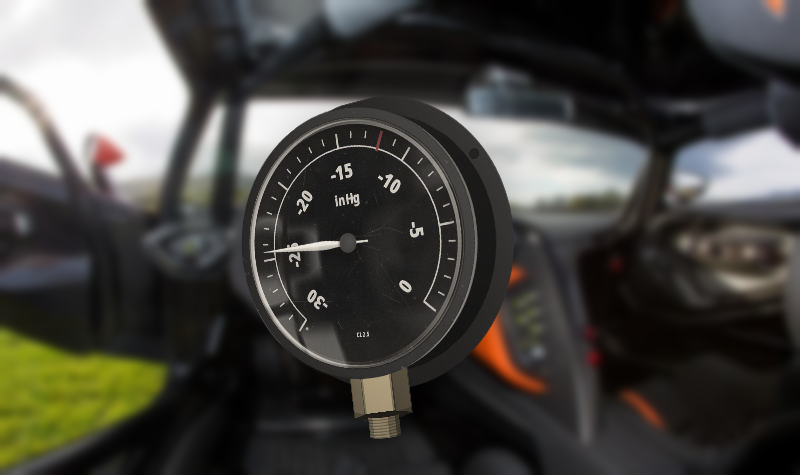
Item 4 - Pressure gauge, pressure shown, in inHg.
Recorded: -24.5 inHg
